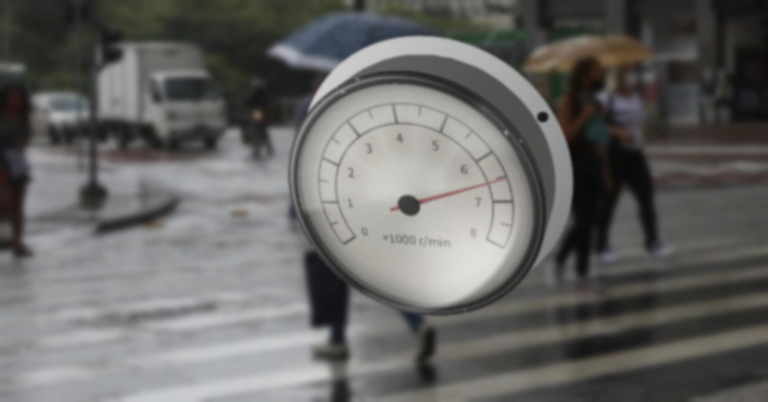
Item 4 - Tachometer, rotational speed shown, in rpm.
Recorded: 6500 rpm
